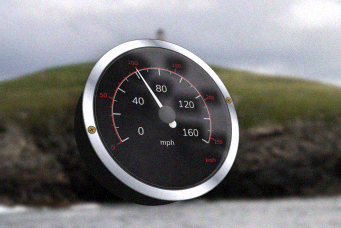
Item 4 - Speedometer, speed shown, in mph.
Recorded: 60 mph
